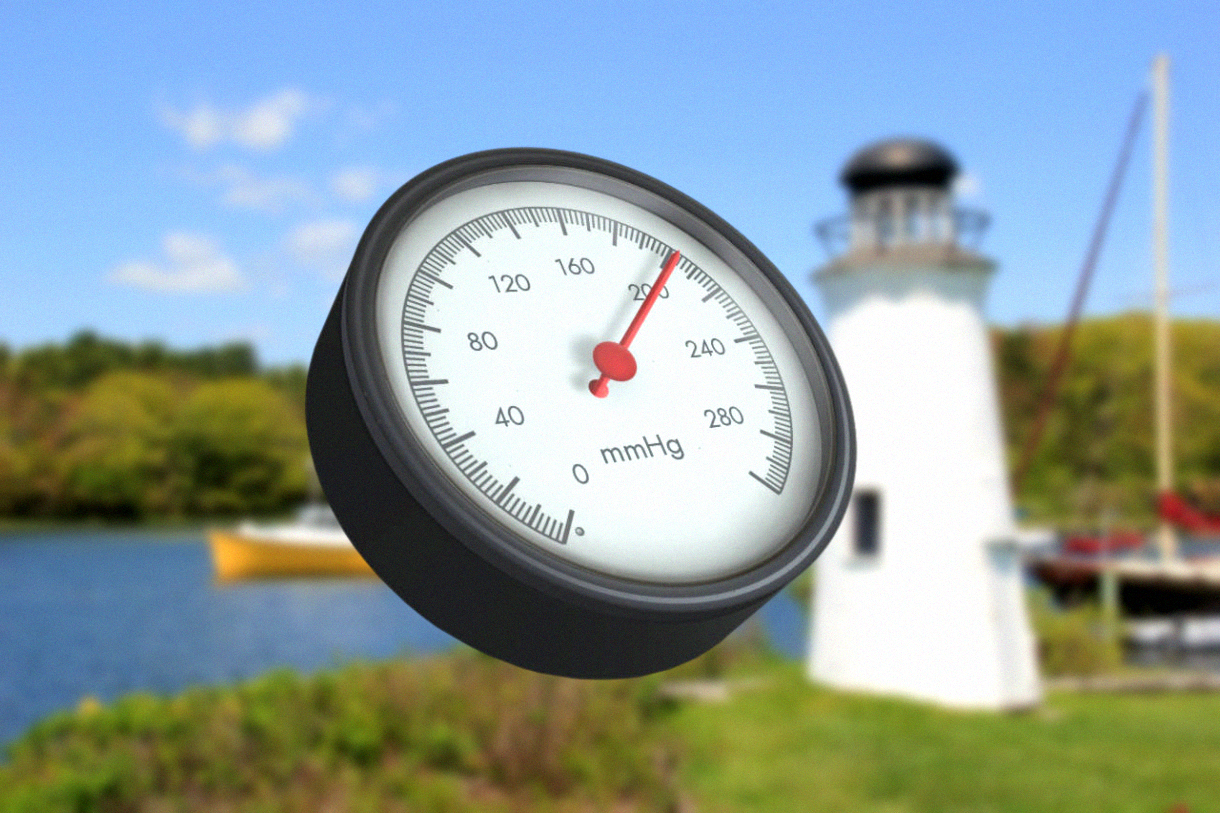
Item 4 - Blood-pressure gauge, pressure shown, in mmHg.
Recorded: 202 mmHg
